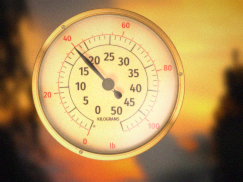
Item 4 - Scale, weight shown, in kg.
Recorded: 18 kg
